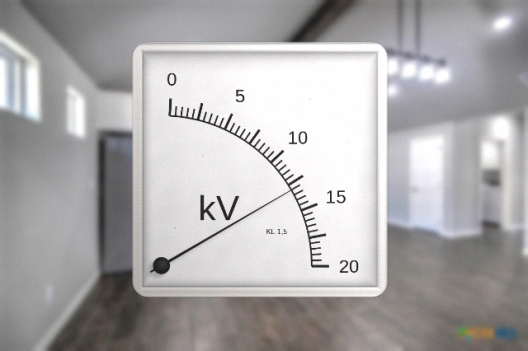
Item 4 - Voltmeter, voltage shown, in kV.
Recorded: 13 kV
